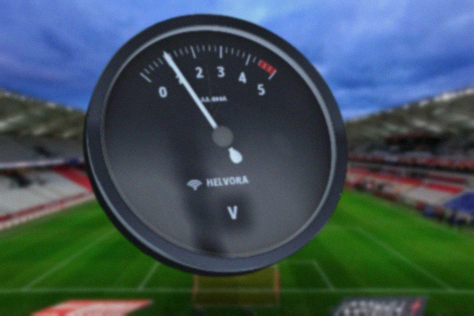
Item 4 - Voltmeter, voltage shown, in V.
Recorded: 1 V
